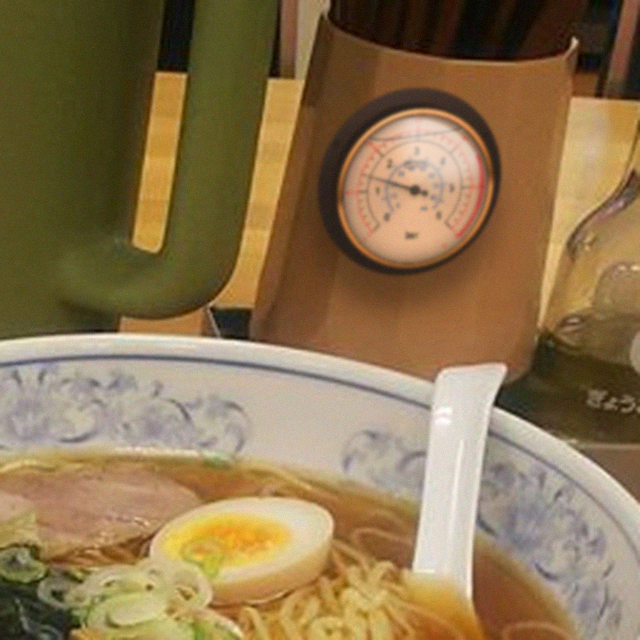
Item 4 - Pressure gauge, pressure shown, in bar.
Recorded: 1.4 bar
